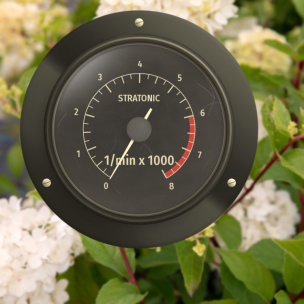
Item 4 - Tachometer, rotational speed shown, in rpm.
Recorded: 0 rpm
